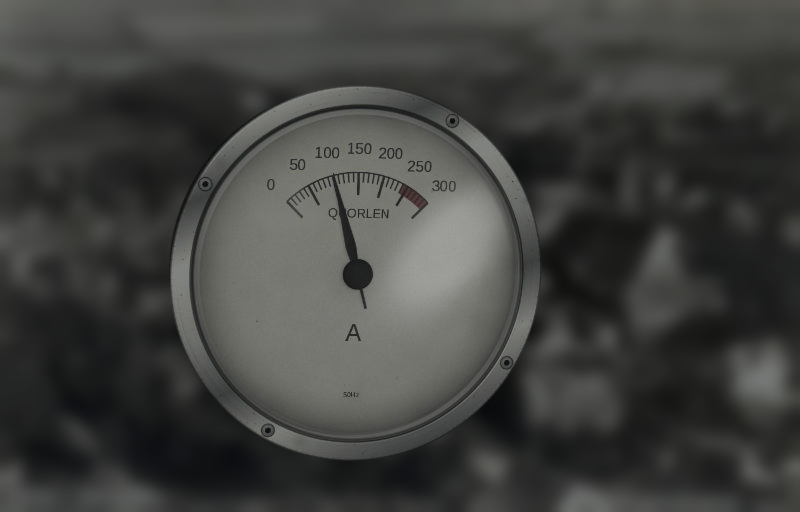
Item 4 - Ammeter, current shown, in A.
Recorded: 100 A
